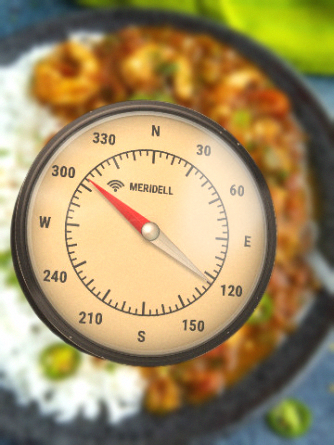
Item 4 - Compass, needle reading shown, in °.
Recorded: 305 °
